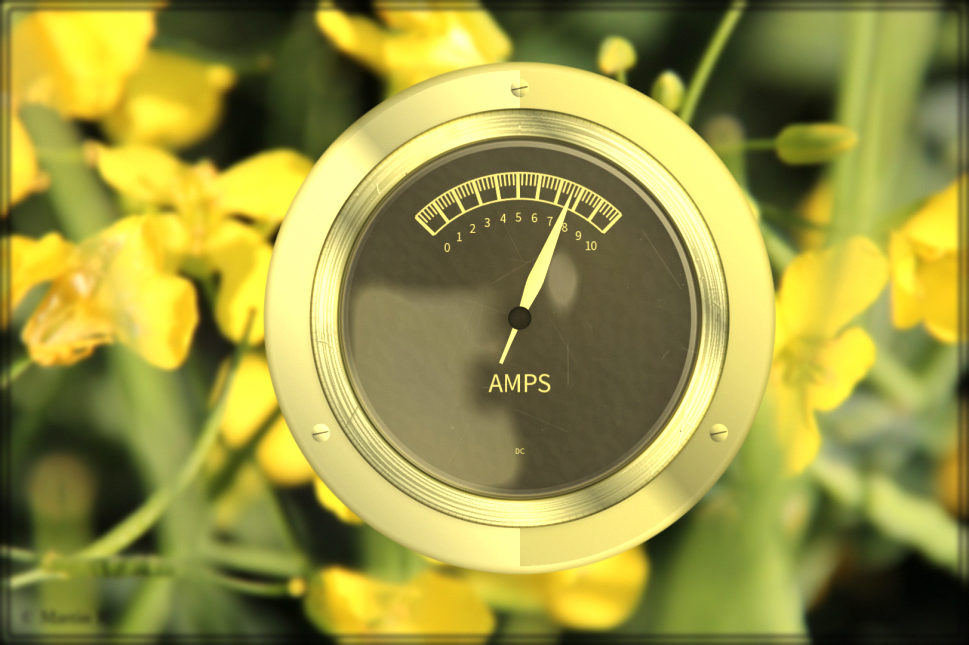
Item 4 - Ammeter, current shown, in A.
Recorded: 7.6 A
